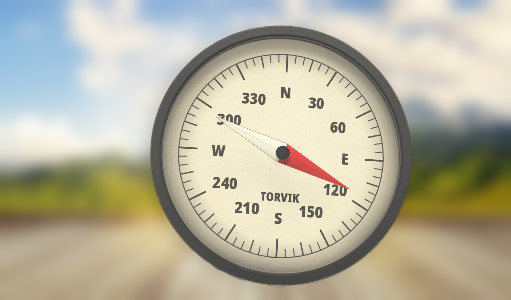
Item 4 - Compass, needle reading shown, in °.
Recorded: 115 °
